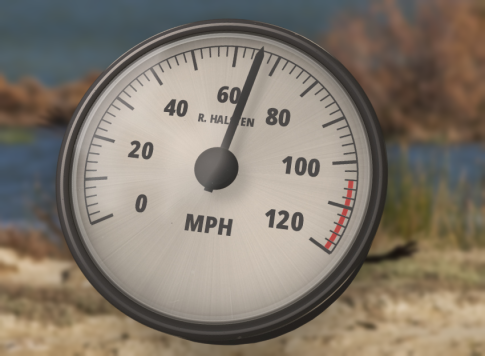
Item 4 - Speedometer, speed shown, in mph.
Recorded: 66 mph
